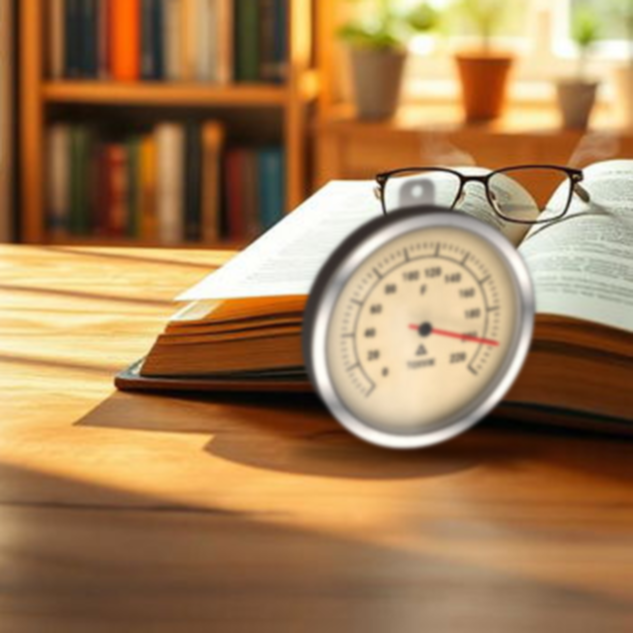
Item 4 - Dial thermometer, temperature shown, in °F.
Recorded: 200 °F
